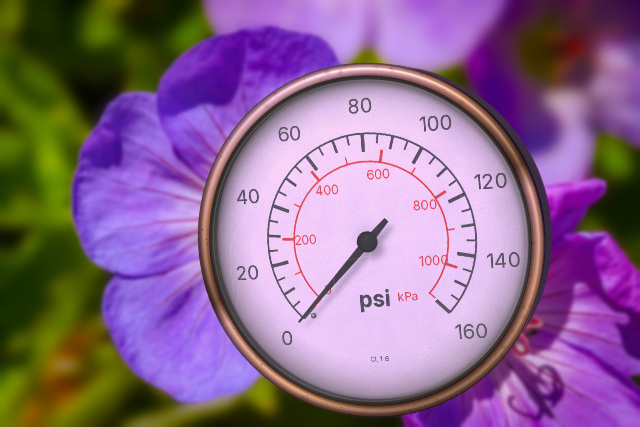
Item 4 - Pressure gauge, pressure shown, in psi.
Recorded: 0 psi
